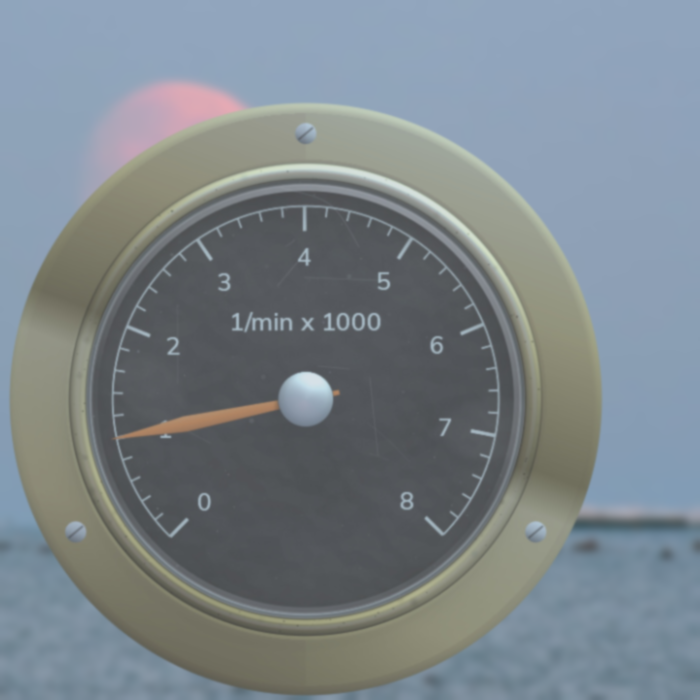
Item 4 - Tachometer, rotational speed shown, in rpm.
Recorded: 1000 rpm
